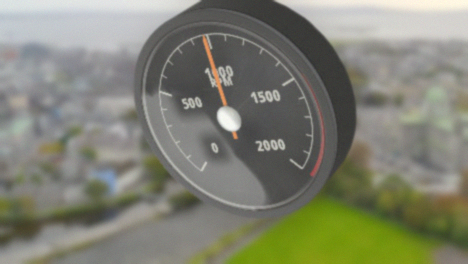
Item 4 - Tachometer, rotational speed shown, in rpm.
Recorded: 1000 rpm
